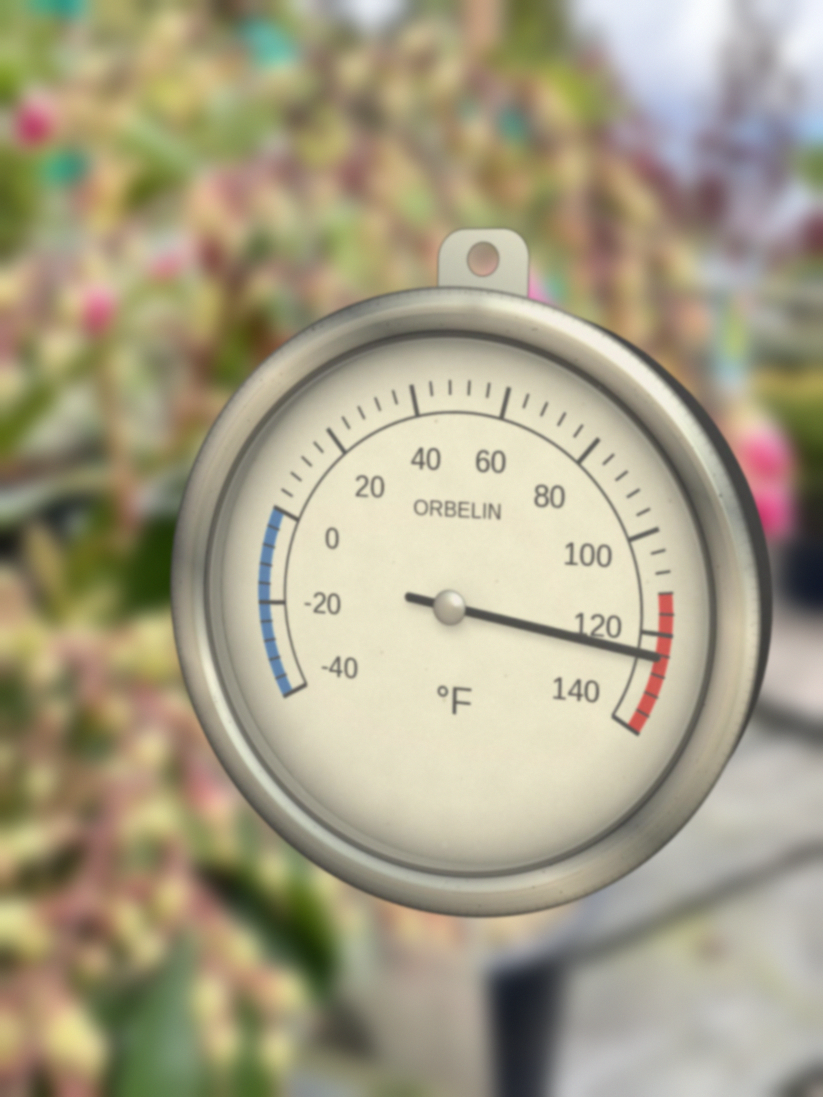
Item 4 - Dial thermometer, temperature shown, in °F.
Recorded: 124 °F
